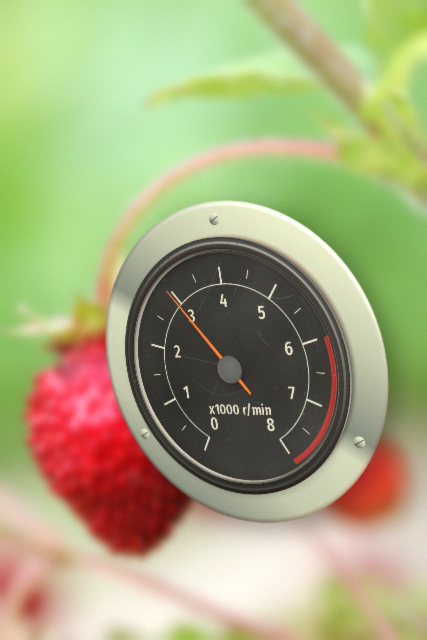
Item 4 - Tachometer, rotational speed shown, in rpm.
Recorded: 3000 rpm
